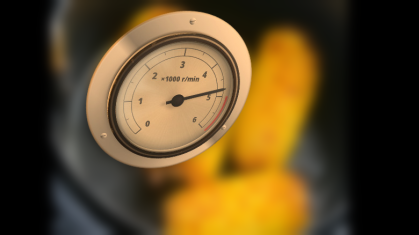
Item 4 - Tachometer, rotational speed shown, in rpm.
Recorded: 4750 rpm
